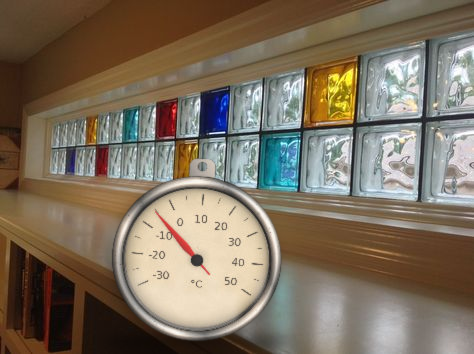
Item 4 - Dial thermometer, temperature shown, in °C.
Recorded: -5 °C
